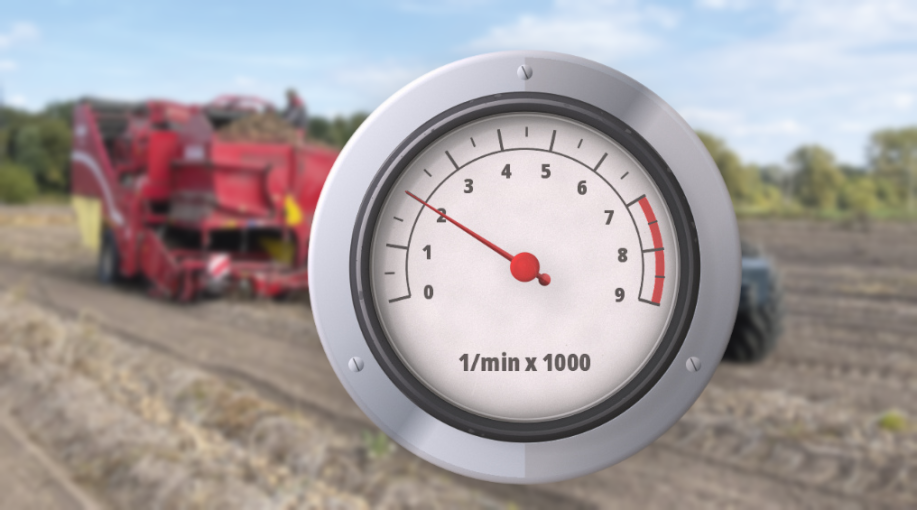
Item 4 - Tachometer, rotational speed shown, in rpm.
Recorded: 2000 rpm
